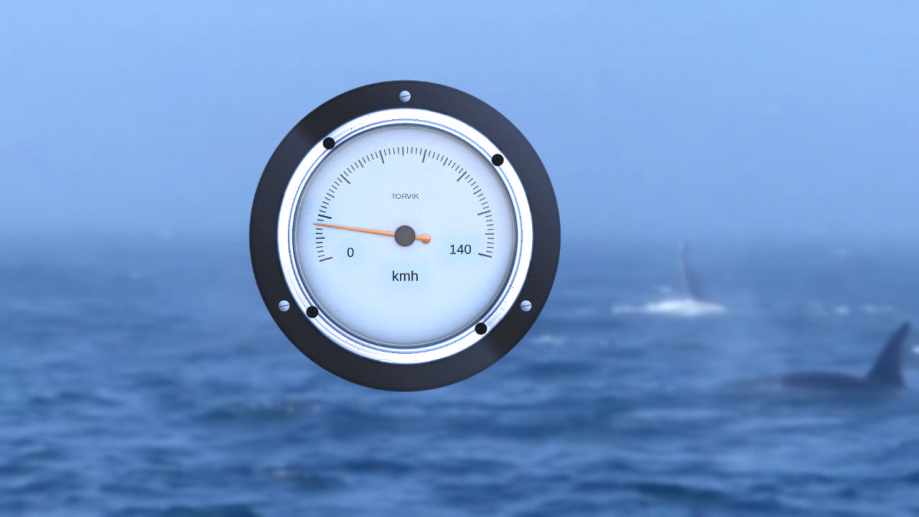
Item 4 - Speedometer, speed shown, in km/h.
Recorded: 16 km/h
